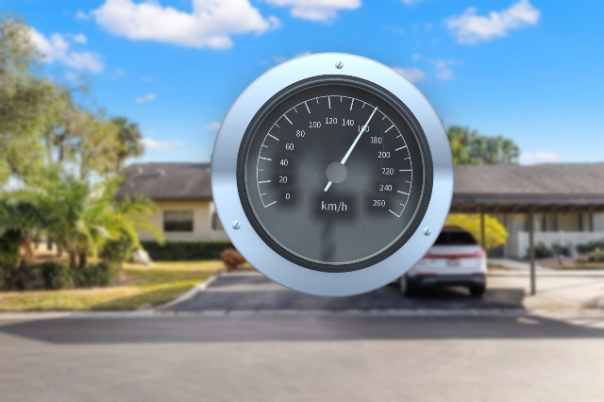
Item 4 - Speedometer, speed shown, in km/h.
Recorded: 160 km/h
